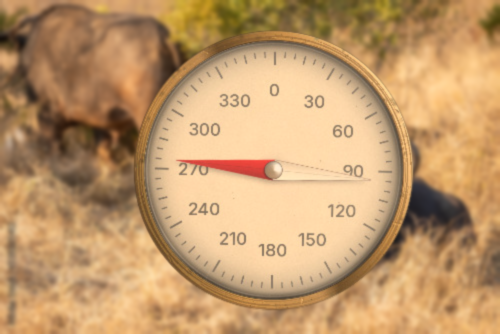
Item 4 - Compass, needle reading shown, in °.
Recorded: 275 °
